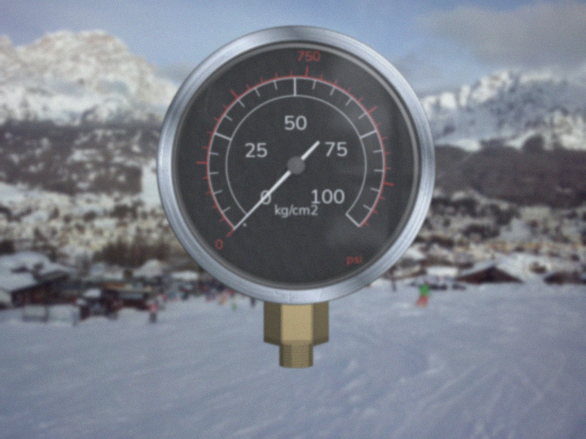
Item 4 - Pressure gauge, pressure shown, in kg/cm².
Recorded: 0 kg/cm²
